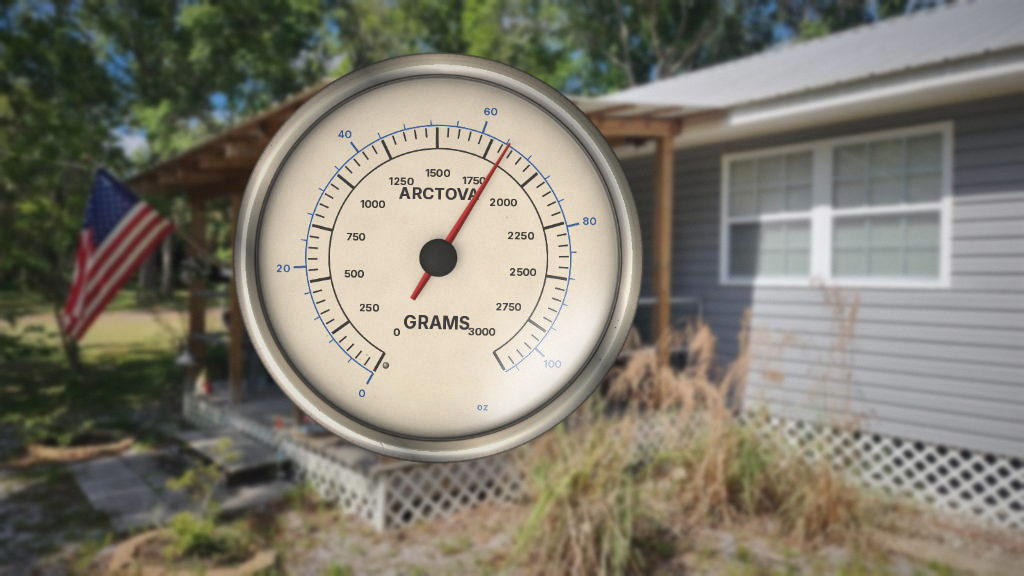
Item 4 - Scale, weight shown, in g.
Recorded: 1825 g
